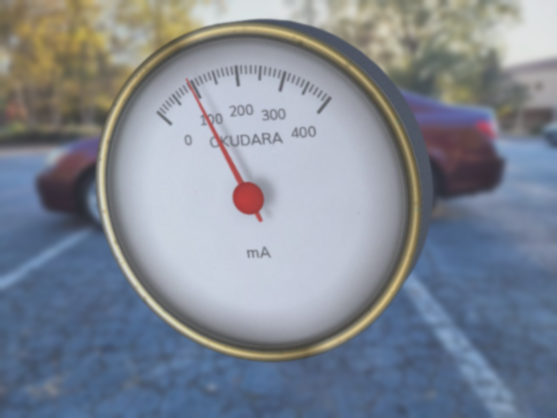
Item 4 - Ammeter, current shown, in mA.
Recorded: 100 mA
